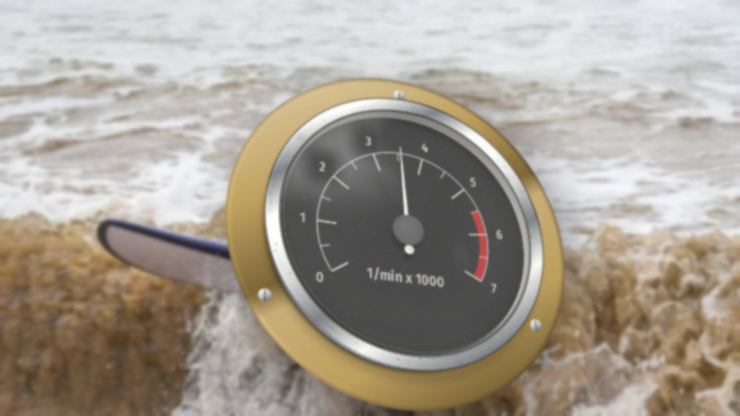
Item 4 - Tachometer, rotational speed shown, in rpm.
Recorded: 3500 rpm
